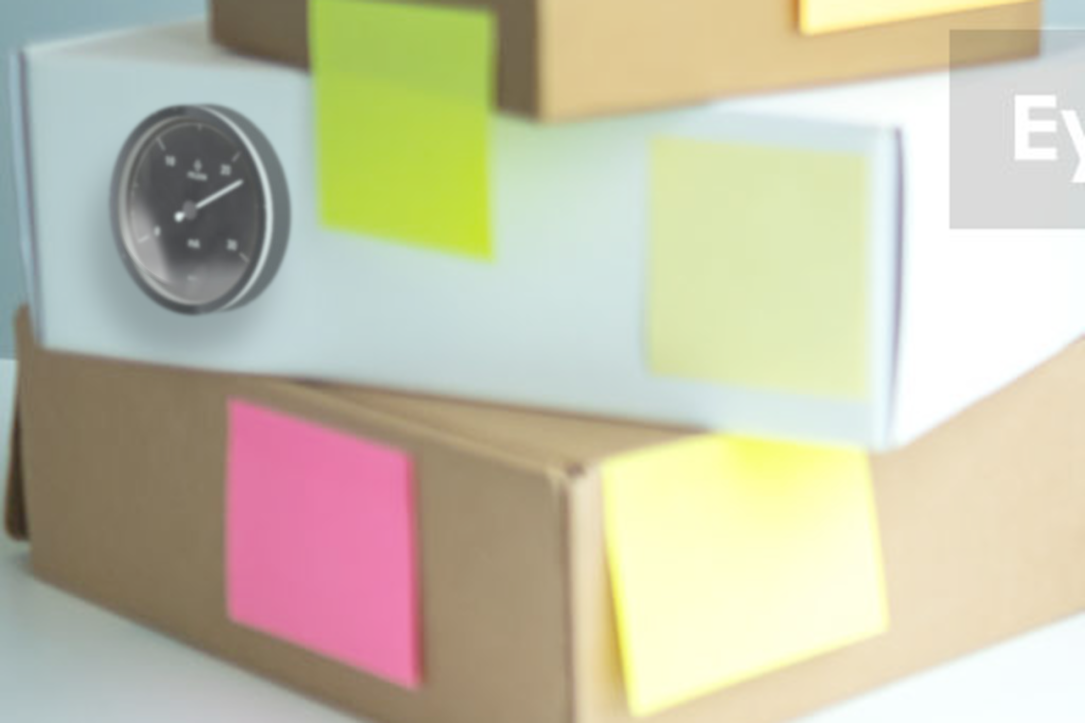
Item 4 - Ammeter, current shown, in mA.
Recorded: 22.5 mA
